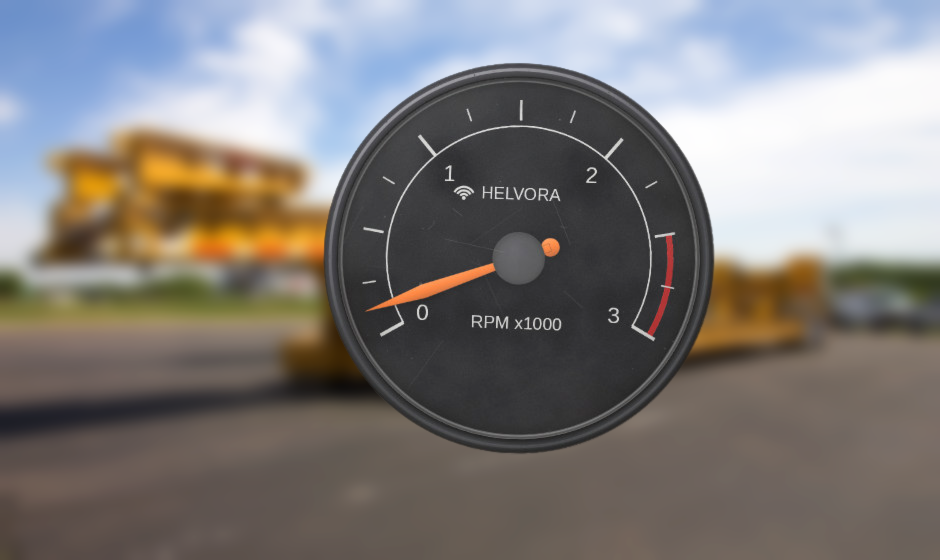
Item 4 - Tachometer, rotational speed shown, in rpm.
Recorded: 125 rpm
